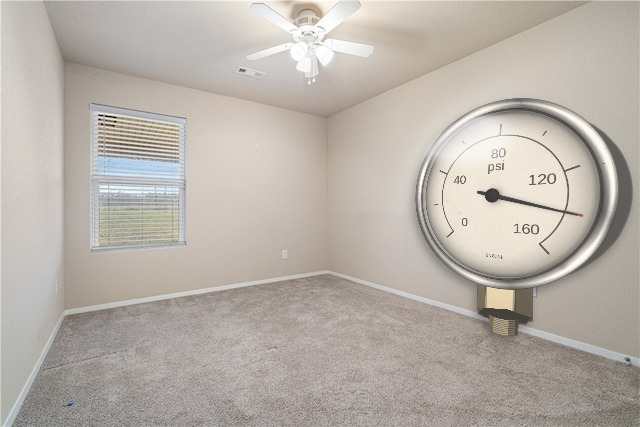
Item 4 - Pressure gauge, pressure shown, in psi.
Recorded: 140 psi
